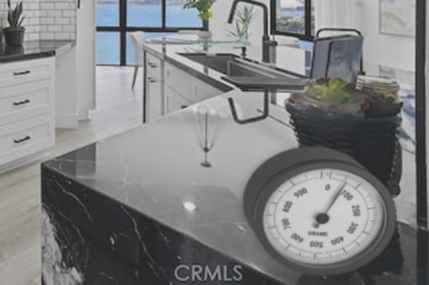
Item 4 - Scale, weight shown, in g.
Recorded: 50 g
